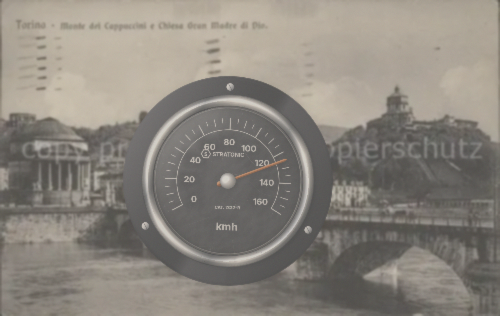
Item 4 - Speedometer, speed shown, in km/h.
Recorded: 125 km/h
